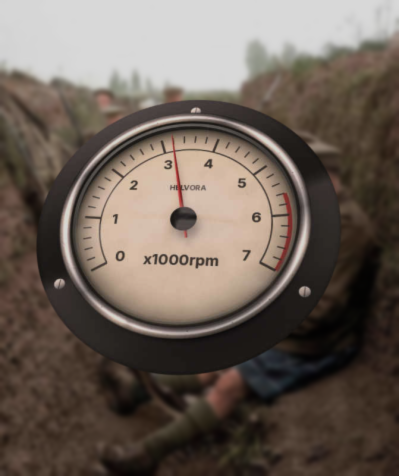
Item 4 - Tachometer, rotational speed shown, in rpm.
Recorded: 3200 rpm
